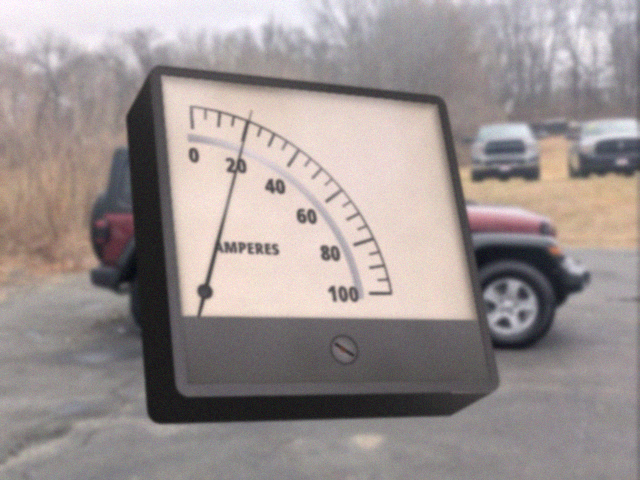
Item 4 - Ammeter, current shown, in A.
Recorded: 20 A
